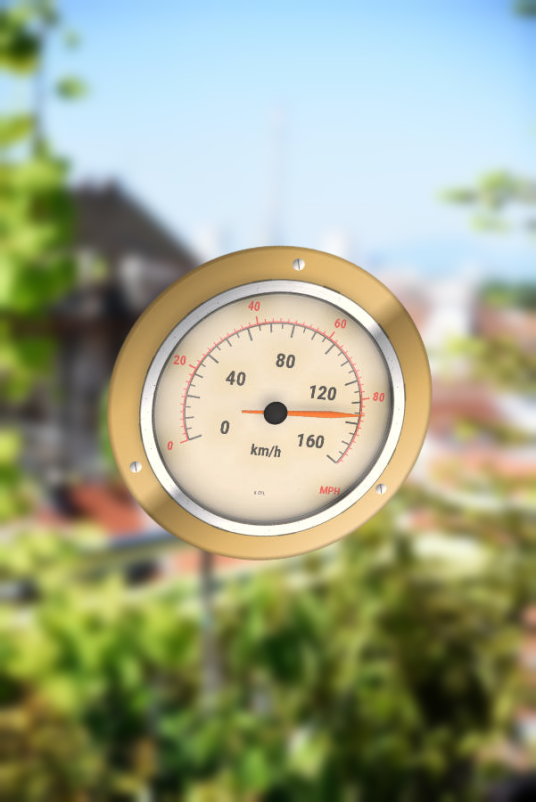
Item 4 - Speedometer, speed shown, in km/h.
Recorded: 135 km/h
